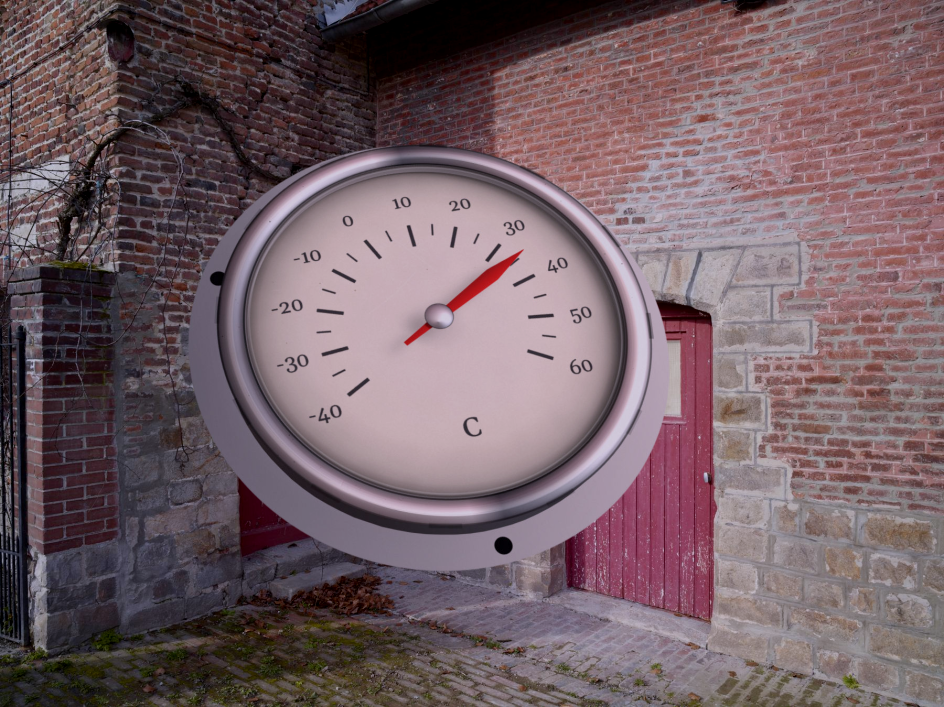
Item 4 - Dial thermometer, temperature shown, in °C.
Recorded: 35 °C
